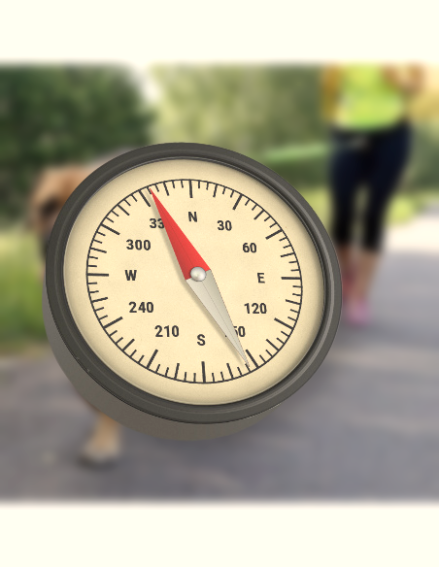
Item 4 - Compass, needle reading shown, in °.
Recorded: 335 °
